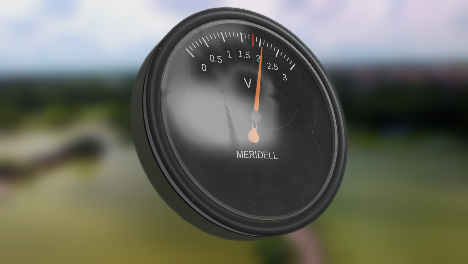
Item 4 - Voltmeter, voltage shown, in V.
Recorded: 2 V
